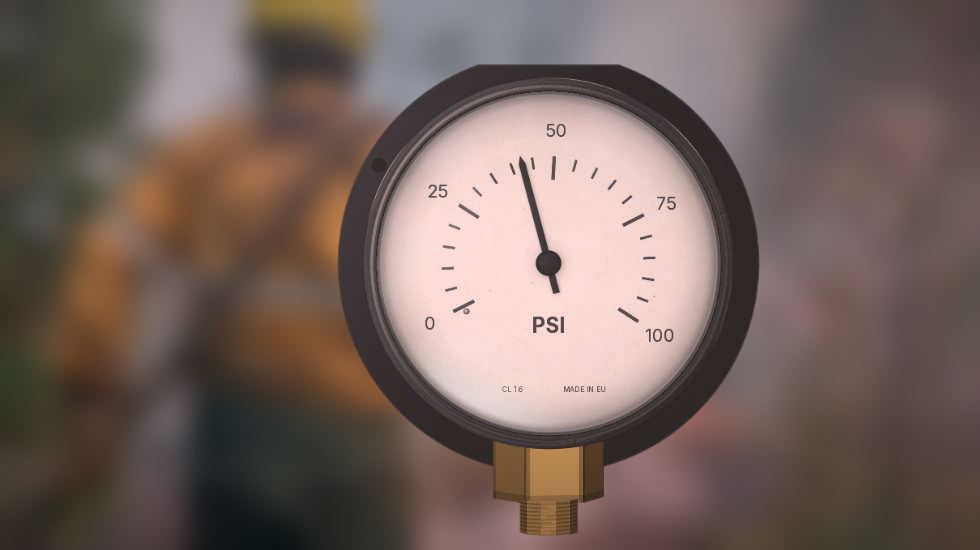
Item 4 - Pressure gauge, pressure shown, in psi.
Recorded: 42.5 psi
